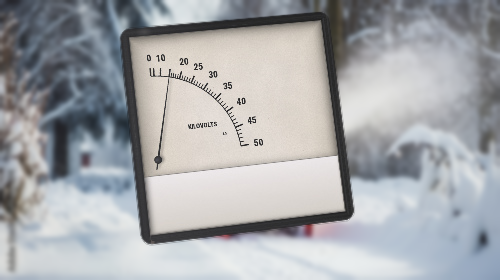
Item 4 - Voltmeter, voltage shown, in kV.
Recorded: 15 kV
